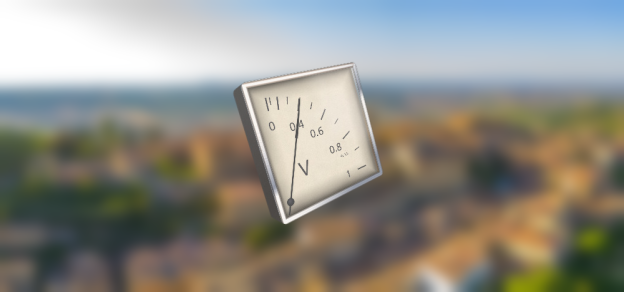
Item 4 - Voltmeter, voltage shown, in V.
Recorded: 0.4 V
